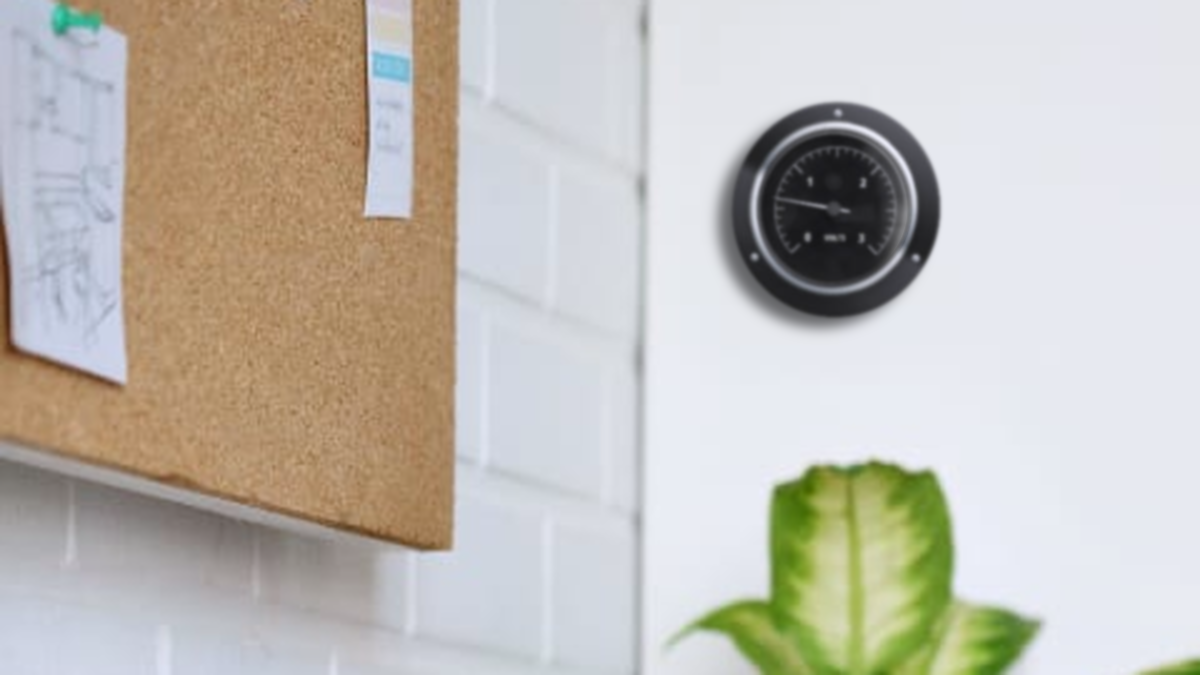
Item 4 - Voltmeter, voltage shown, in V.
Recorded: 0.6 V
